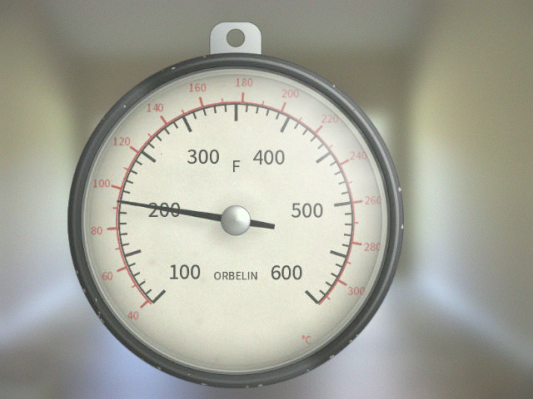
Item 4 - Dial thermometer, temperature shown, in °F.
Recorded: 200 °F
